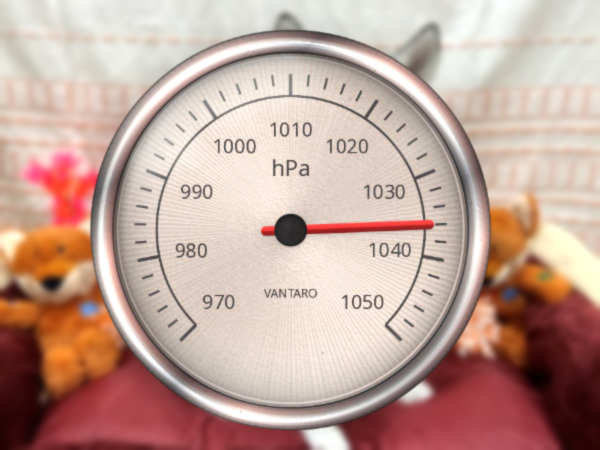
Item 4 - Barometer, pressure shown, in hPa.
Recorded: 1036 hPa
